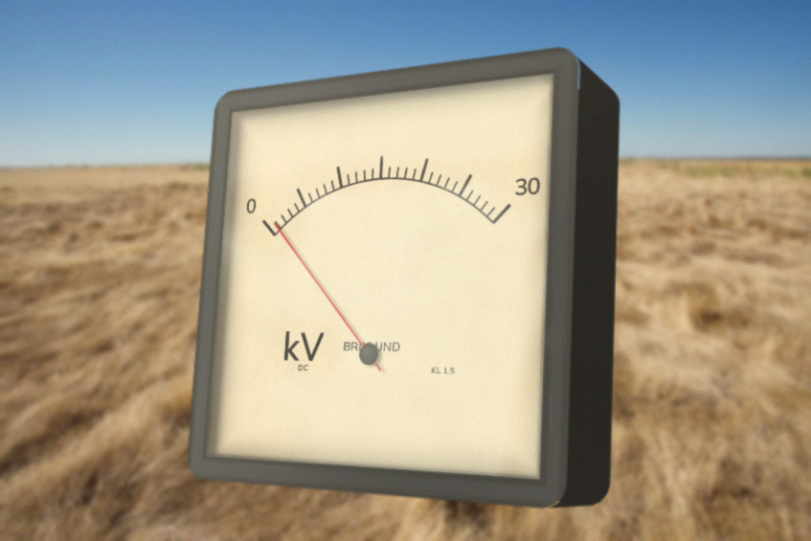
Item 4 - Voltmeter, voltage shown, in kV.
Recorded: 1 kV
